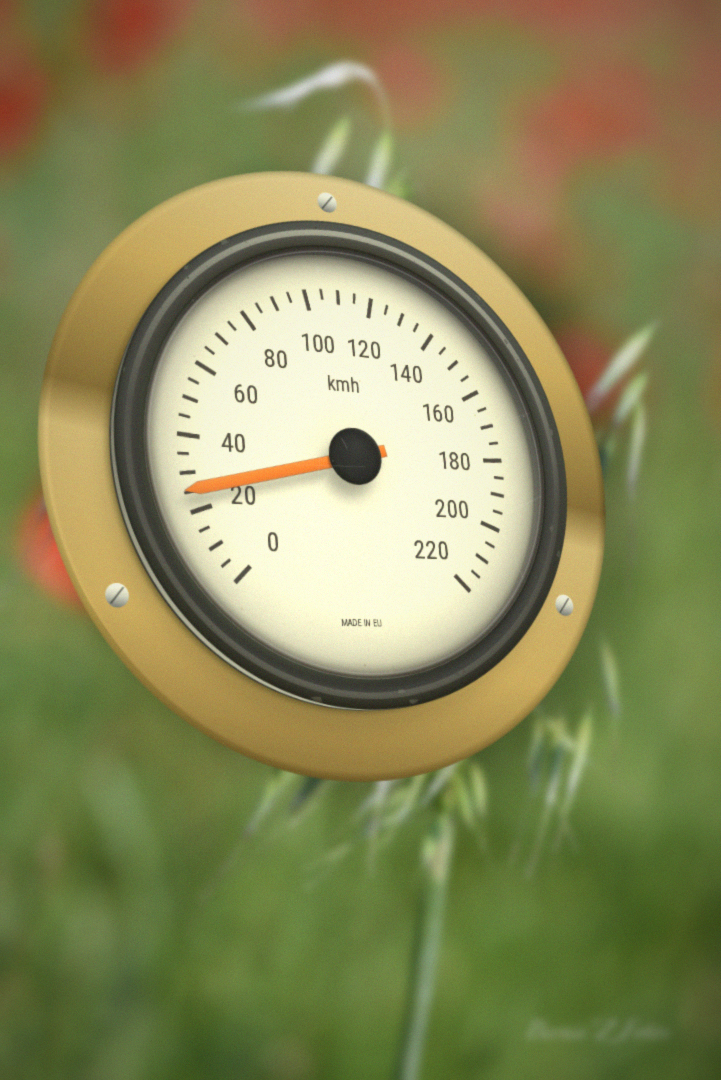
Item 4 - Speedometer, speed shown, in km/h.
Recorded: 25 km/h
